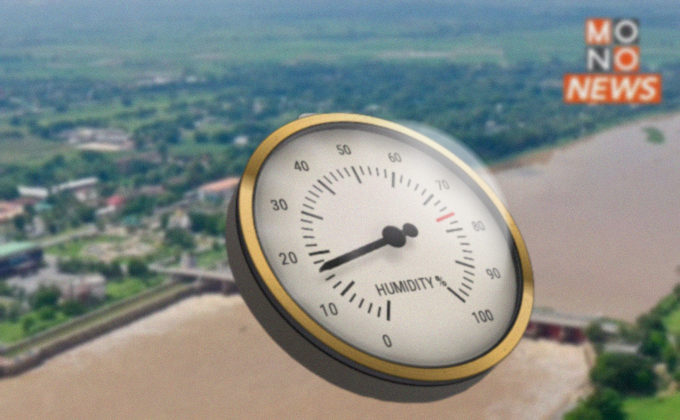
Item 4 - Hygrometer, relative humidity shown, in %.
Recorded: 16 %
